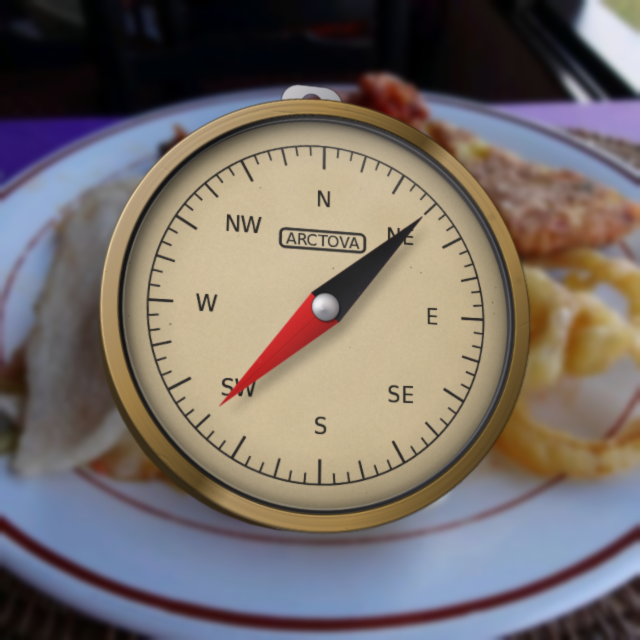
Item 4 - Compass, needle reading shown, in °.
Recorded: 225 °
